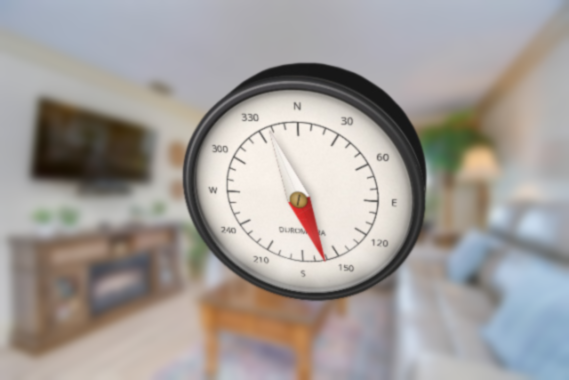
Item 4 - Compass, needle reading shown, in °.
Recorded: 160 °
